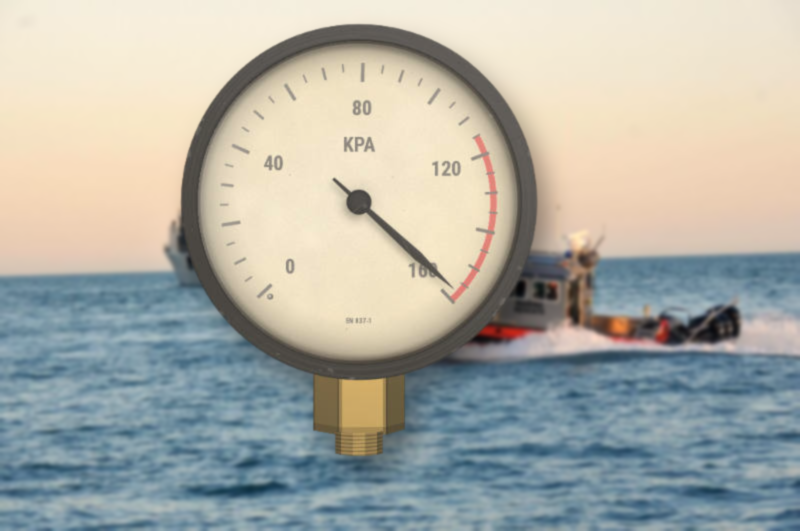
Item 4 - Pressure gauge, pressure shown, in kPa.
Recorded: 157.5 kPa
